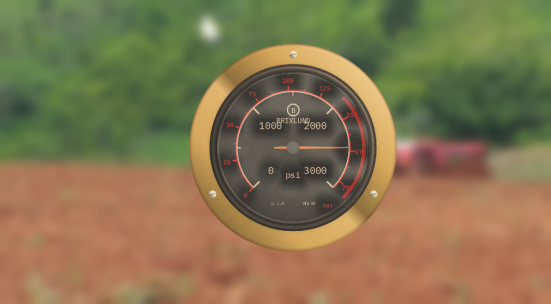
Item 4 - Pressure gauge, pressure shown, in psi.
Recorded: 2500 psi
